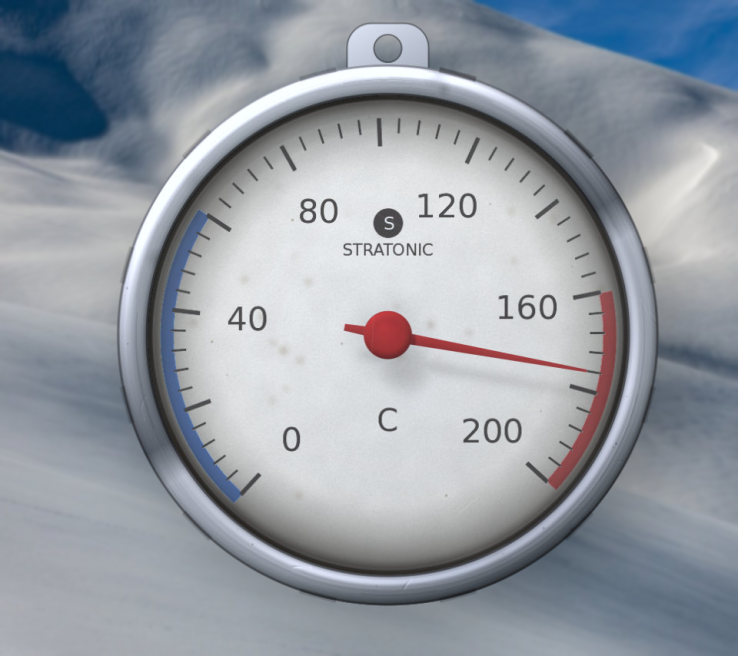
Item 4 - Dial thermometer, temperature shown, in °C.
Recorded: 176 °C
